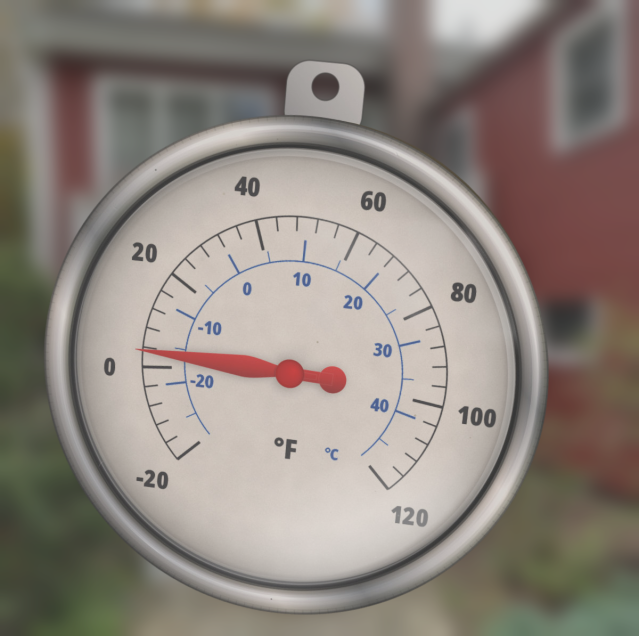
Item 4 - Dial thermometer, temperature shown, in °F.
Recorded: 4 °F
